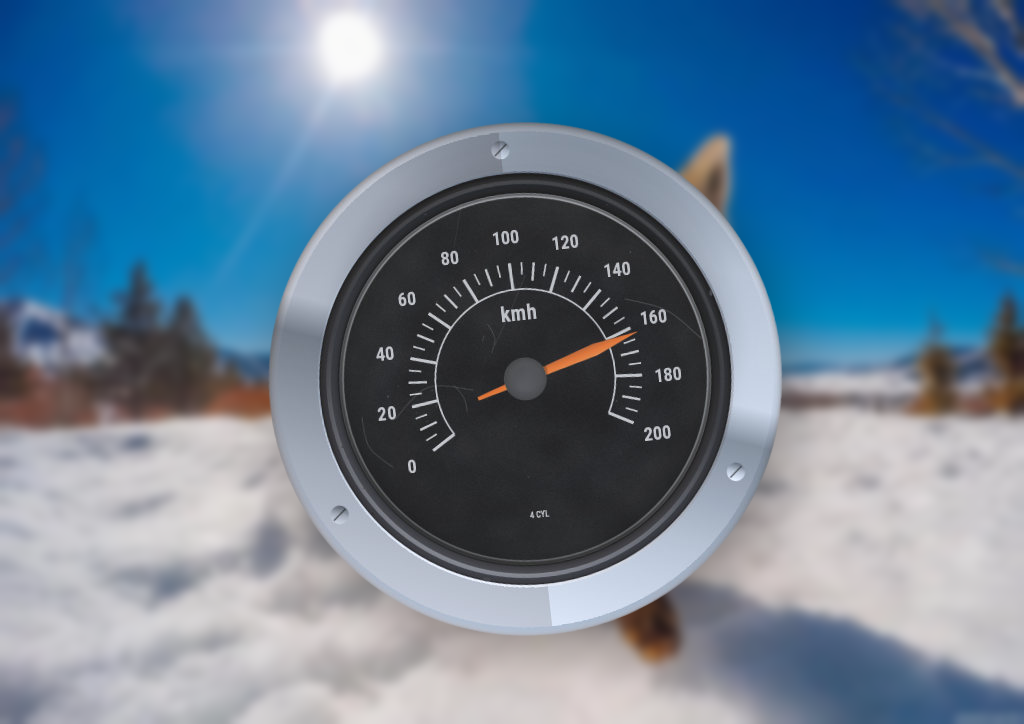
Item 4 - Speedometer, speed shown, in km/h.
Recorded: 162.5 km/h
